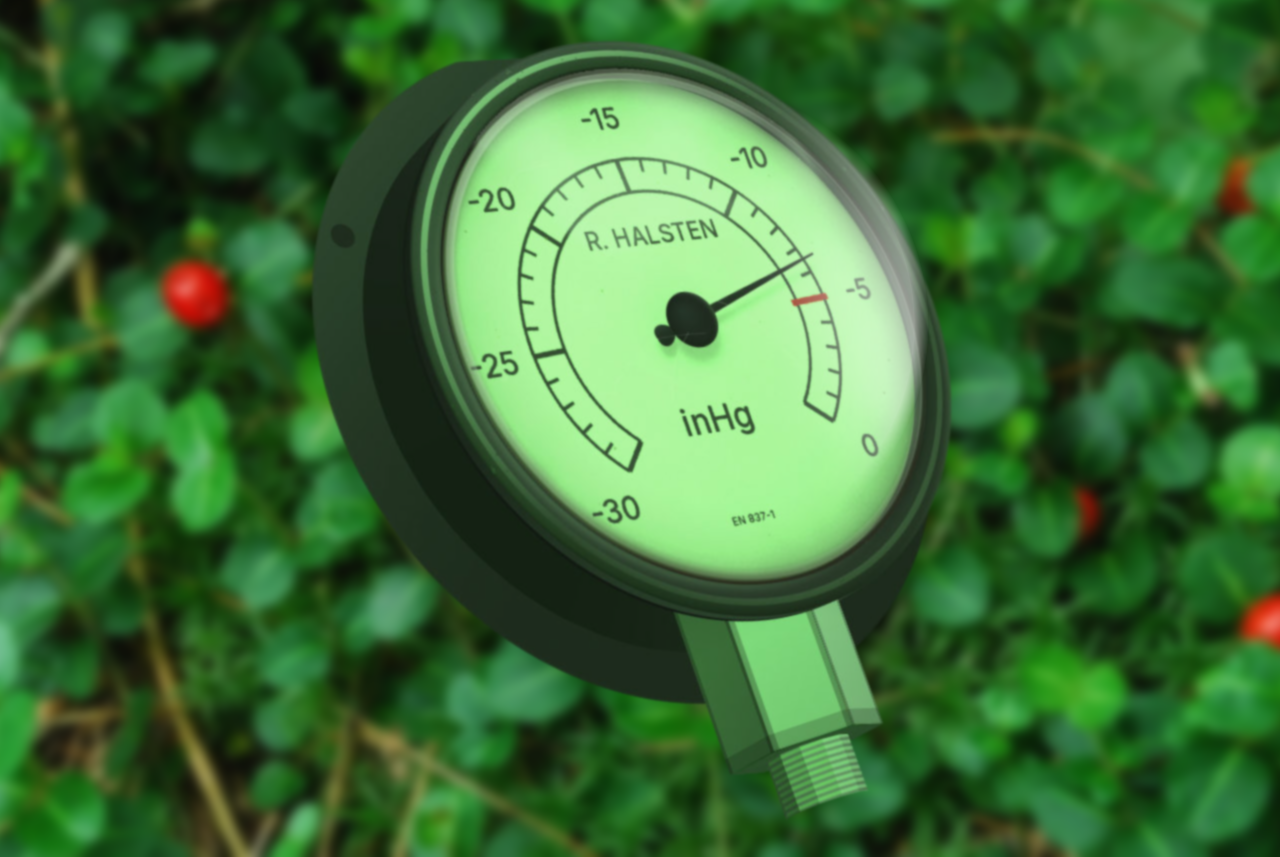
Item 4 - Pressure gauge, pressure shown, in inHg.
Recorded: -6.5 inHg
